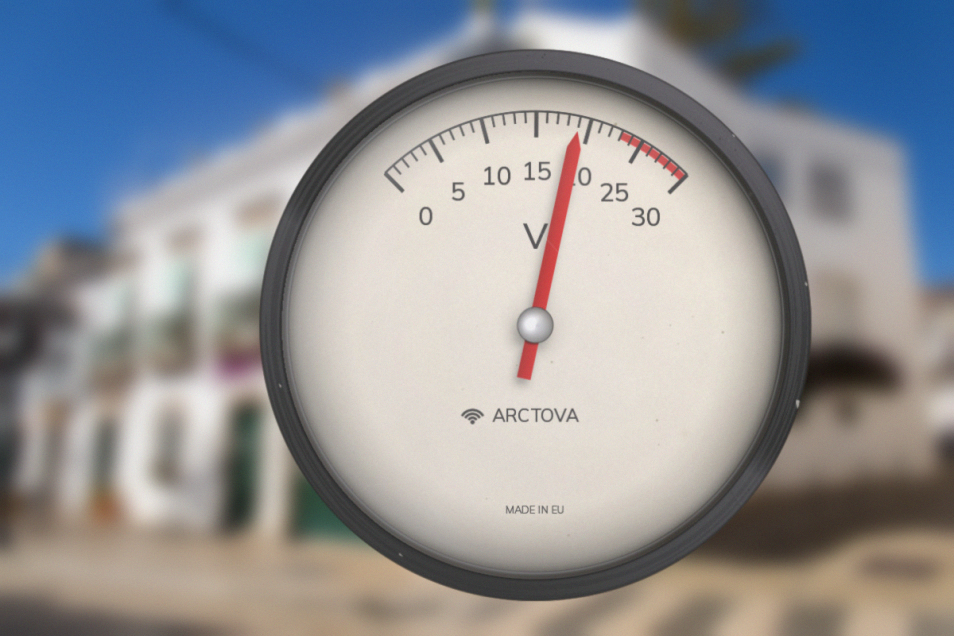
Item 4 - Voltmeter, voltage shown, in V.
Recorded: 19 V
